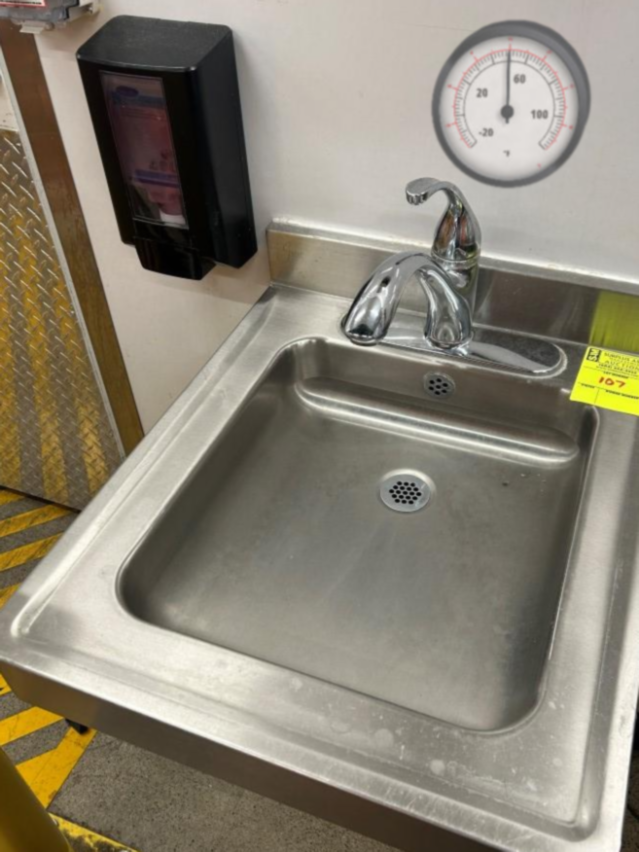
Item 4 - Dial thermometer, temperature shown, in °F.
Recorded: 50 °F
